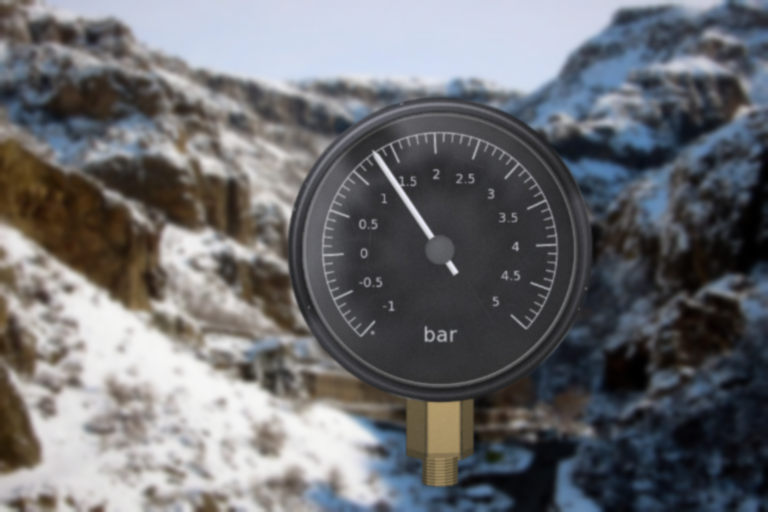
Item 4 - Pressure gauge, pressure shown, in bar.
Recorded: 1.3 bar
